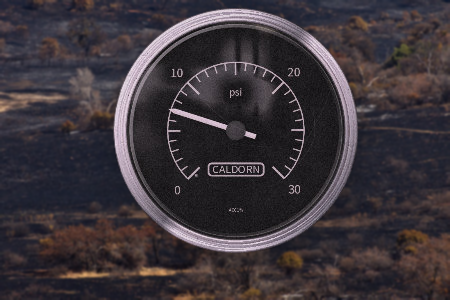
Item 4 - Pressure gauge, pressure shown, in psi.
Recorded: 7 psi
